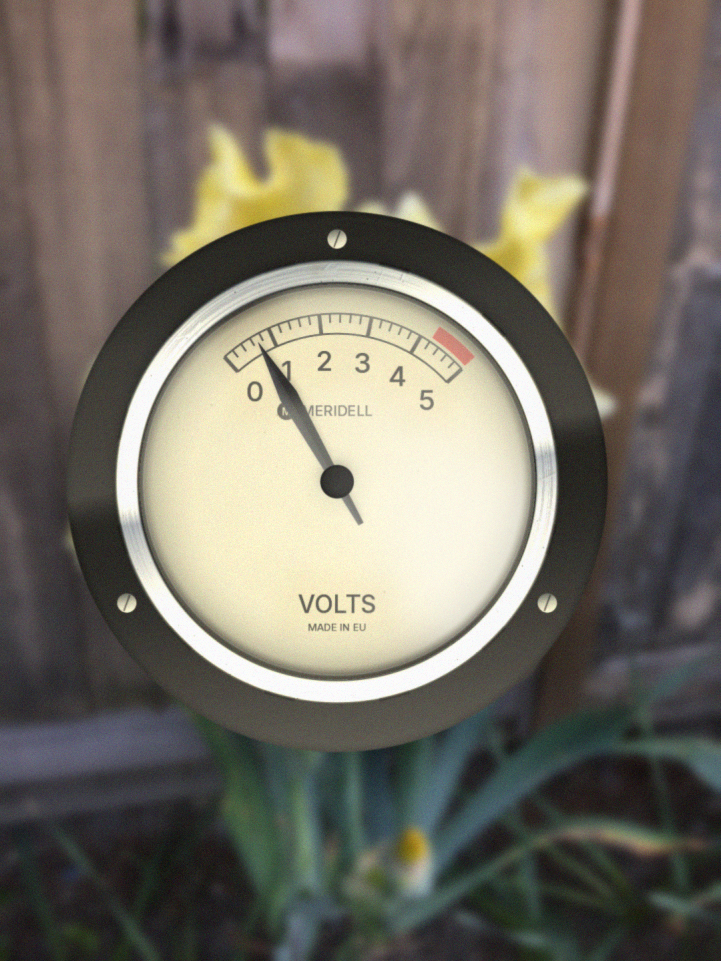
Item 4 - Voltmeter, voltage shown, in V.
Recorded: 0.7 V
